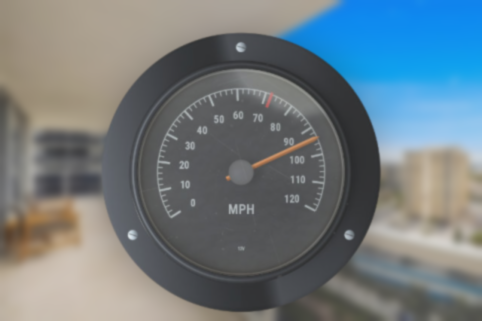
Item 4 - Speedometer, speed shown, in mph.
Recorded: 94 mph
